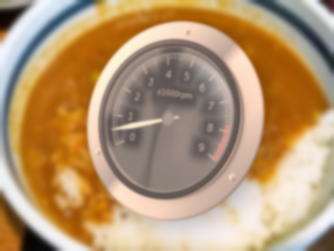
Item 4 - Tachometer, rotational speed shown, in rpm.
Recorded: 500 rpm
